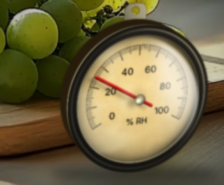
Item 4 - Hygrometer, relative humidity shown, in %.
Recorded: 25 %
